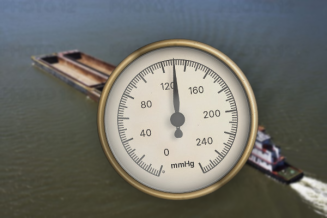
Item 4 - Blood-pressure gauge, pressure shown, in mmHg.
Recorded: 130 mmHg
